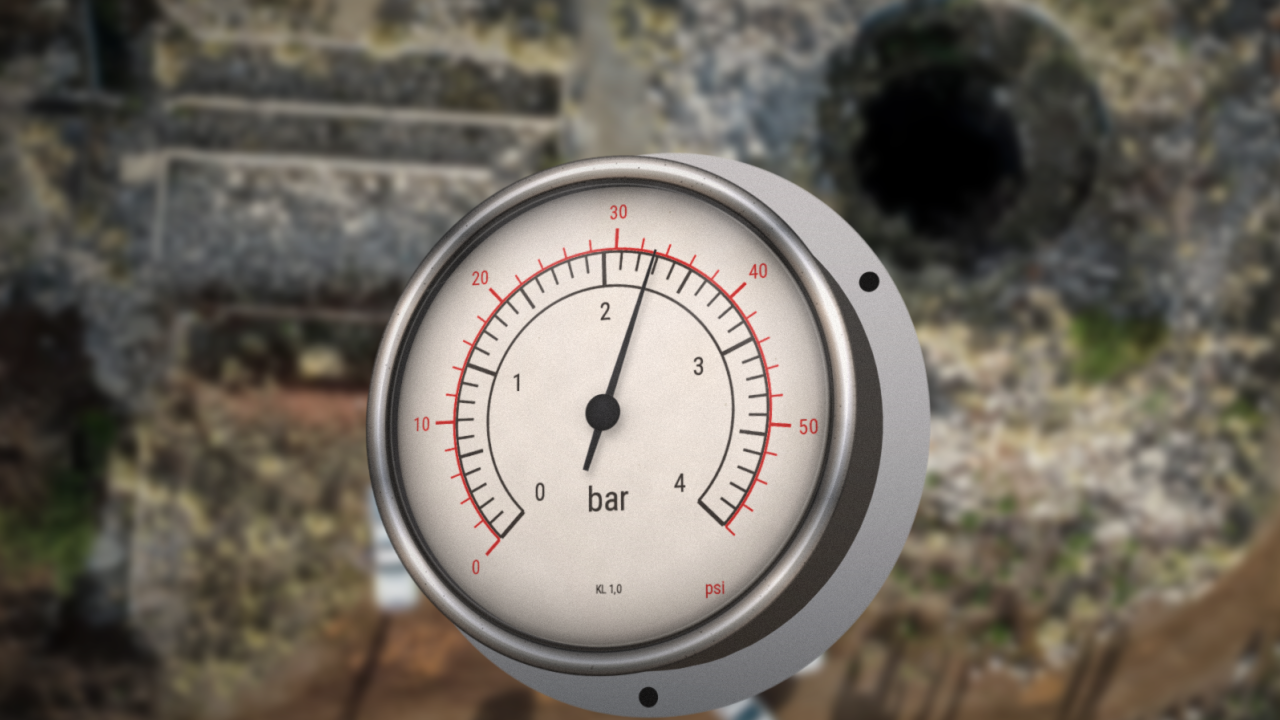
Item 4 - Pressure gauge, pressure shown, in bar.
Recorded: 2.3 bar
